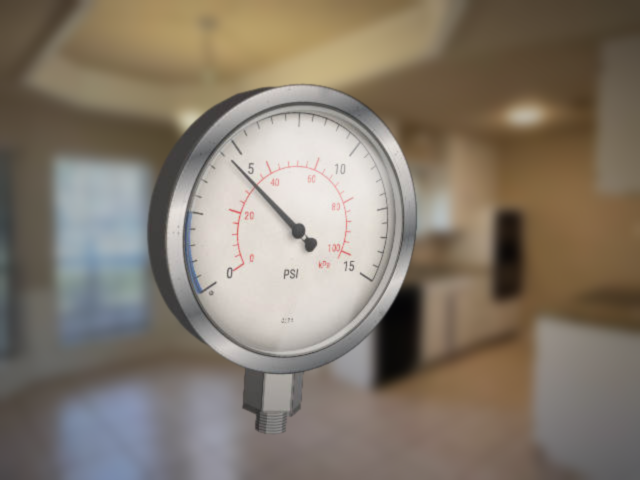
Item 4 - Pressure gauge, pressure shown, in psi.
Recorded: 4.5 psi
